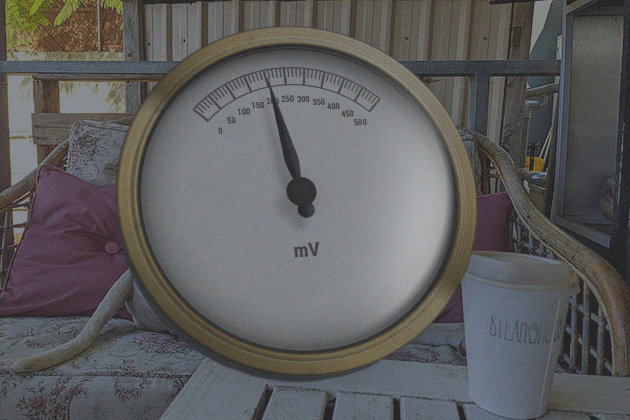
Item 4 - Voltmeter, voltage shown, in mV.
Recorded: 200 mV
